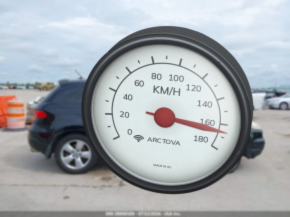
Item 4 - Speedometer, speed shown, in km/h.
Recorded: 165 km/h
